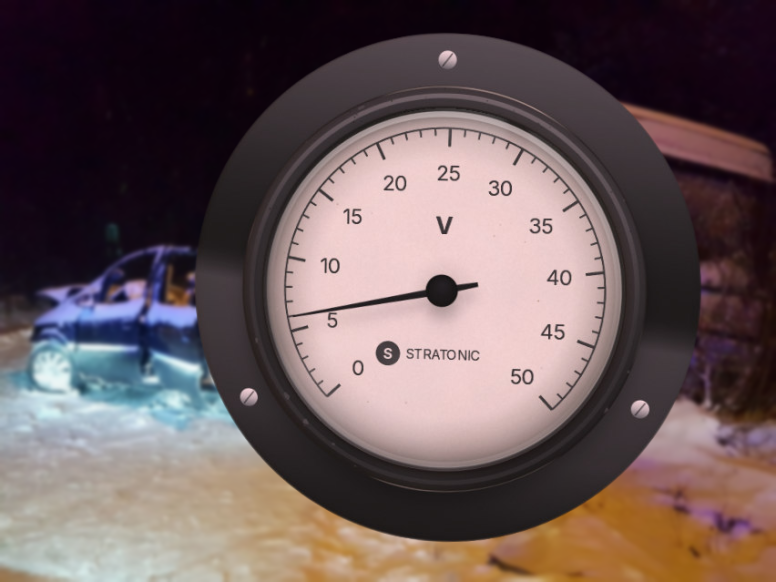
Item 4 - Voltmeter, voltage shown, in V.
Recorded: 6 V
